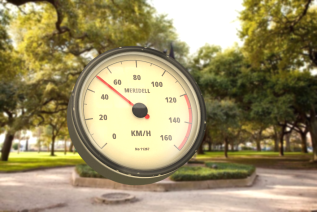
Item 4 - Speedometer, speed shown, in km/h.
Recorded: 50 km/h
